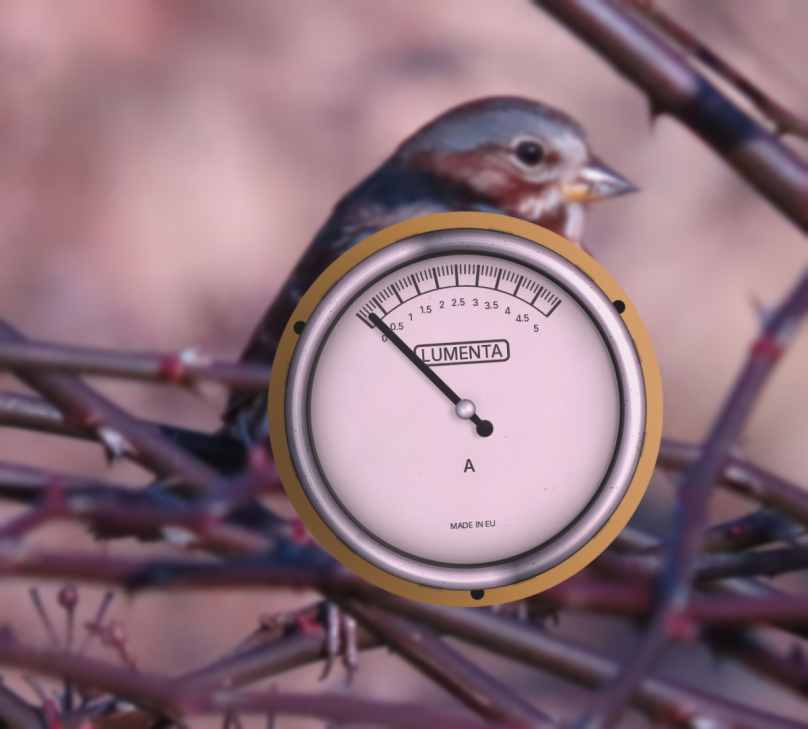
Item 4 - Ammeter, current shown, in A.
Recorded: 0.2 A
